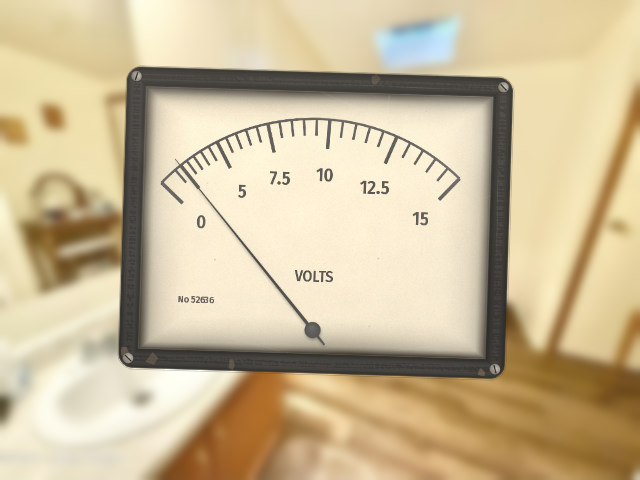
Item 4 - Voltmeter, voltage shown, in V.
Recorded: 2.5 V
